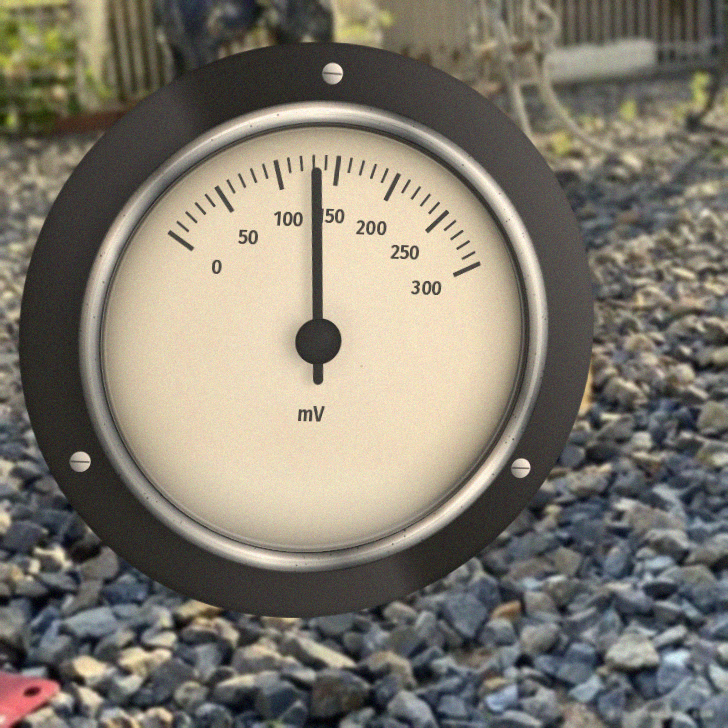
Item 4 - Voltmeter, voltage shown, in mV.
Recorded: 130 mV
